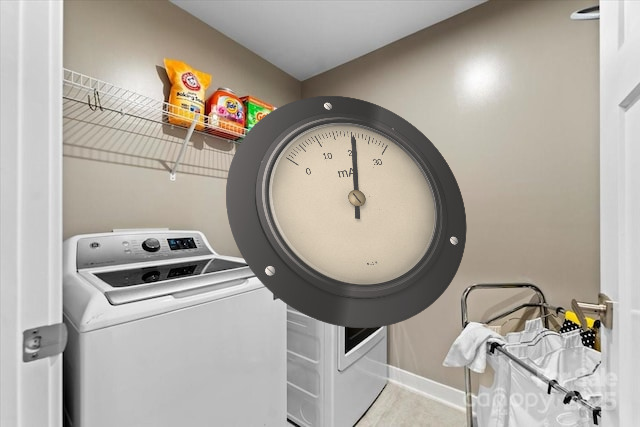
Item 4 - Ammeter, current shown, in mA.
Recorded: 20 mA
